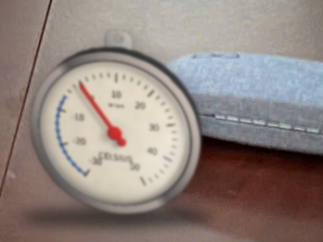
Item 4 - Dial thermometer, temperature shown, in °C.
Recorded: 0 °C
